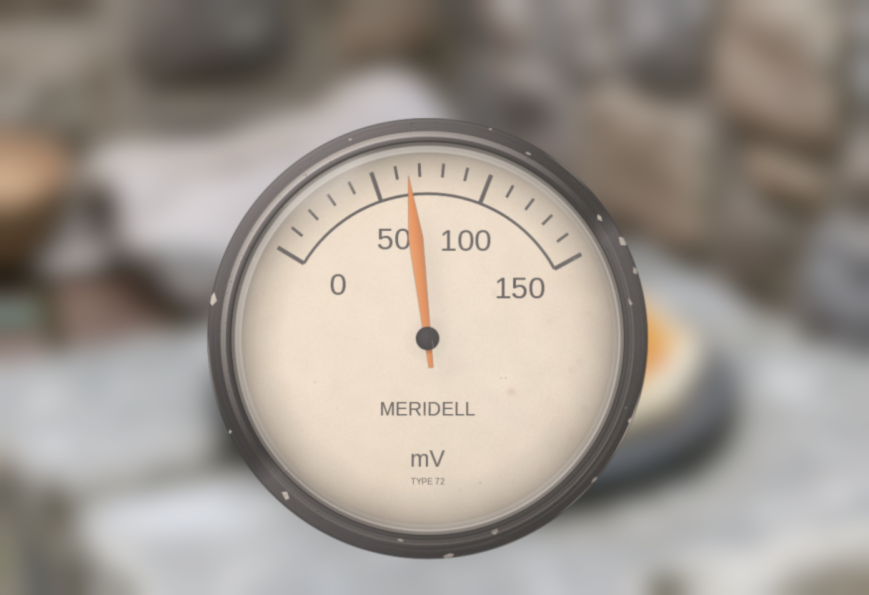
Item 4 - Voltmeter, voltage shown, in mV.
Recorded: 65 mV
